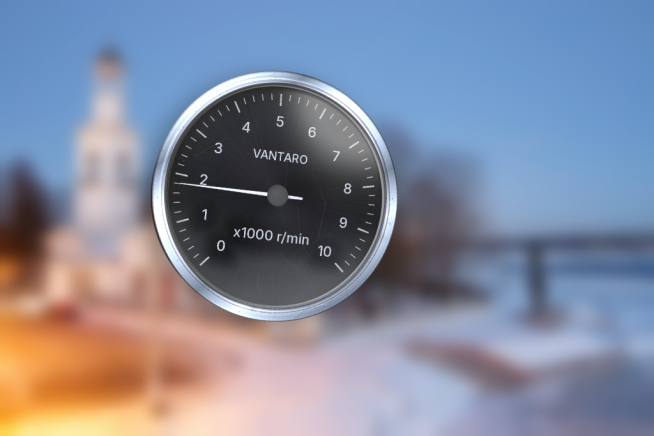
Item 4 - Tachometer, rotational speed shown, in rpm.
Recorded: 1800 rpm
